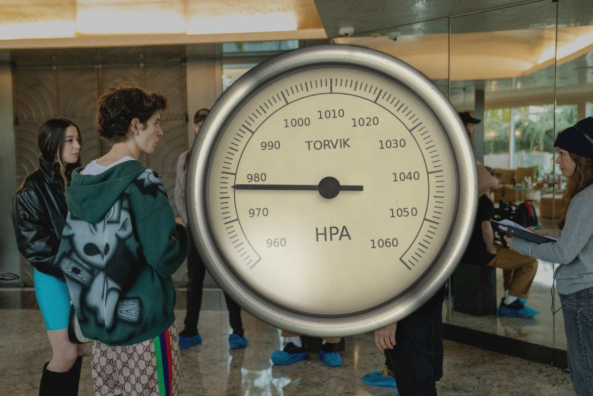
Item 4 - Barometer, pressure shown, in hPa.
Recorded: 977 hPa
